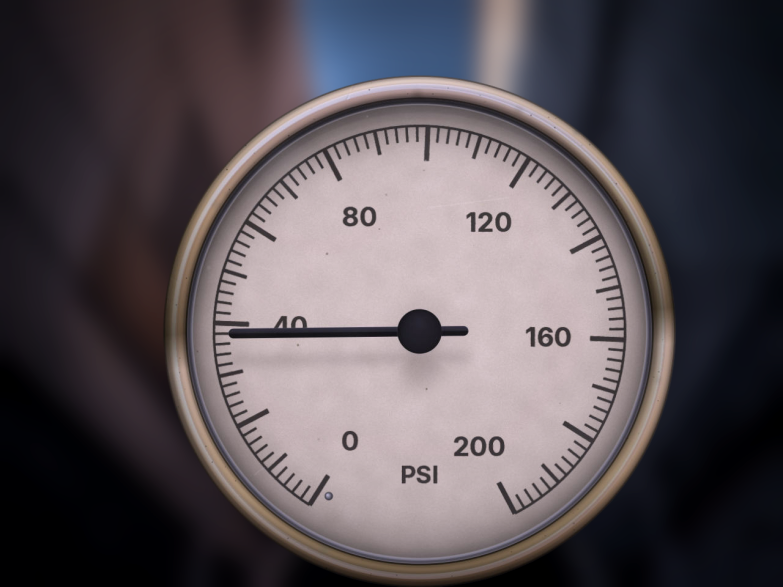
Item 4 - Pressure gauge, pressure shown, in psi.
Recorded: 38 psi
